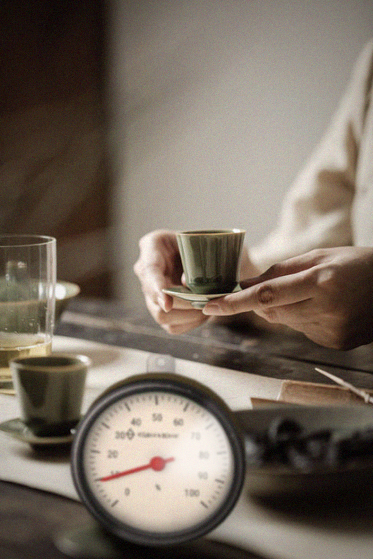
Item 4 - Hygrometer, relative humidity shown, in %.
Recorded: 10 %
